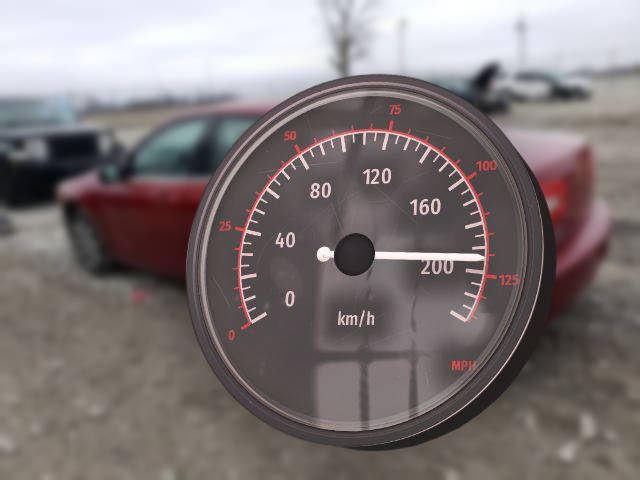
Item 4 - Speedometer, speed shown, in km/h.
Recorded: 195 km/h
